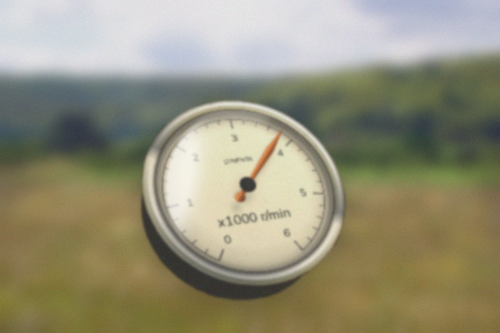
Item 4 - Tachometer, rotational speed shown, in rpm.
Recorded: 3800 rpm
